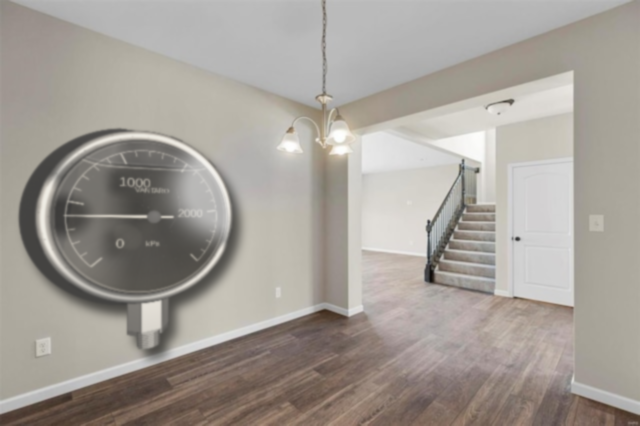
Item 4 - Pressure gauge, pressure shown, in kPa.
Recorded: 400 kPa
